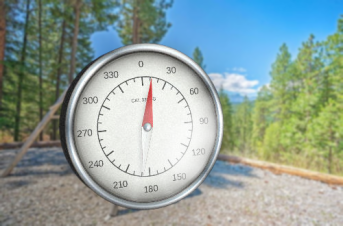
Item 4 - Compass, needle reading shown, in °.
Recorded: 10 °
